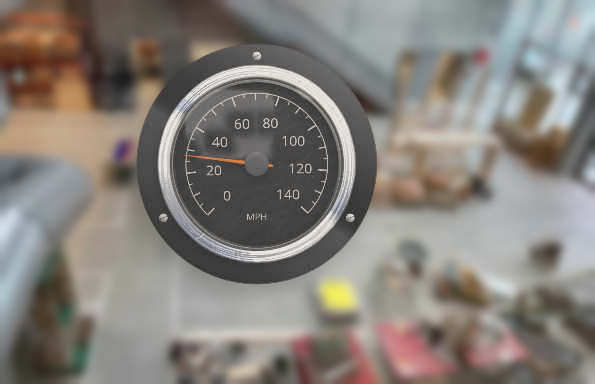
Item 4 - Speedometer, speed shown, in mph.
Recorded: 27.5 mph
